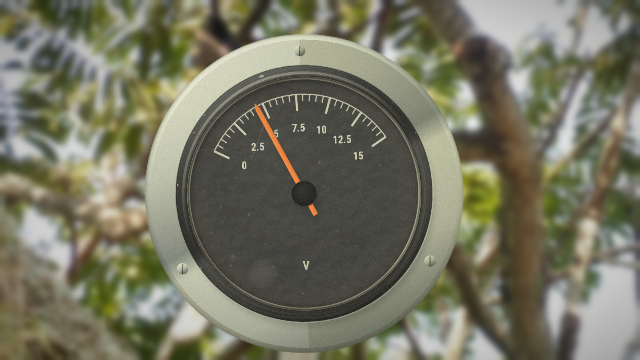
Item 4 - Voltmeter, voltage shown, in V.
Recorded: 4.5 V
